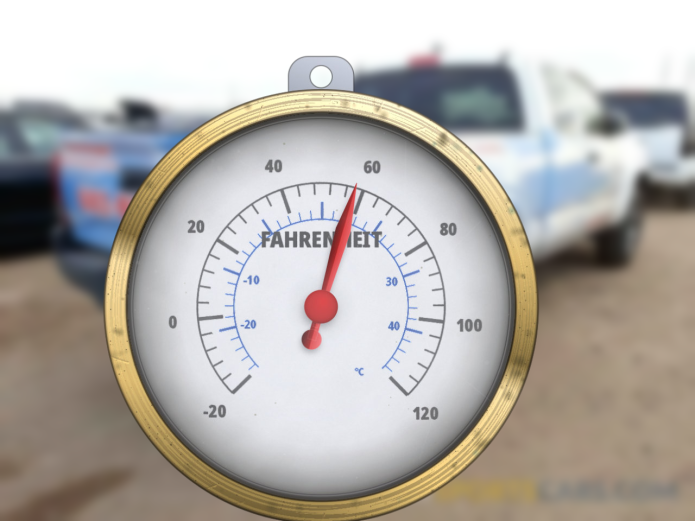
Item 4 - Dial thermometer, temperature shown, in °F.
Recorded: 58 °F
